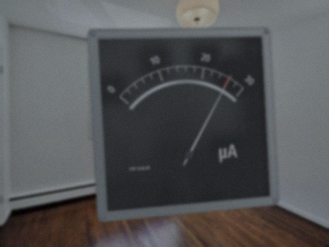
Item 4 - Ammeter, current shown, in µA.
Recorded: 26 µA
